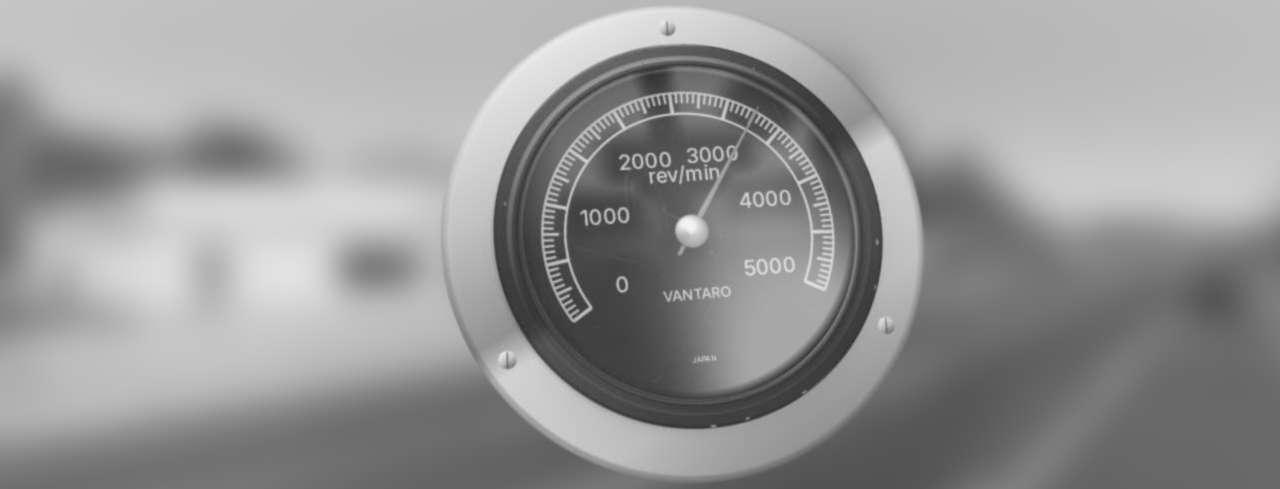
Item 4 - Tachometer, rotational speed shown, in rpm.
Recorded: 3250 rpm
